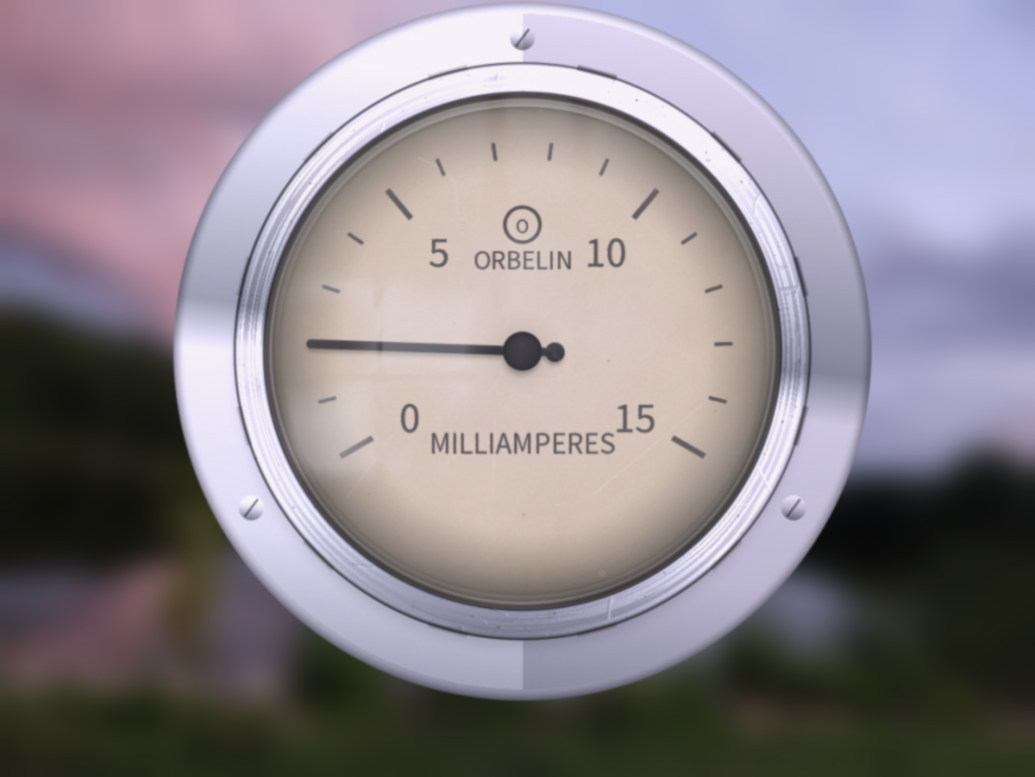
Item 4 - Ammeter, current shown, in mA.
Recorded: 2 mA
